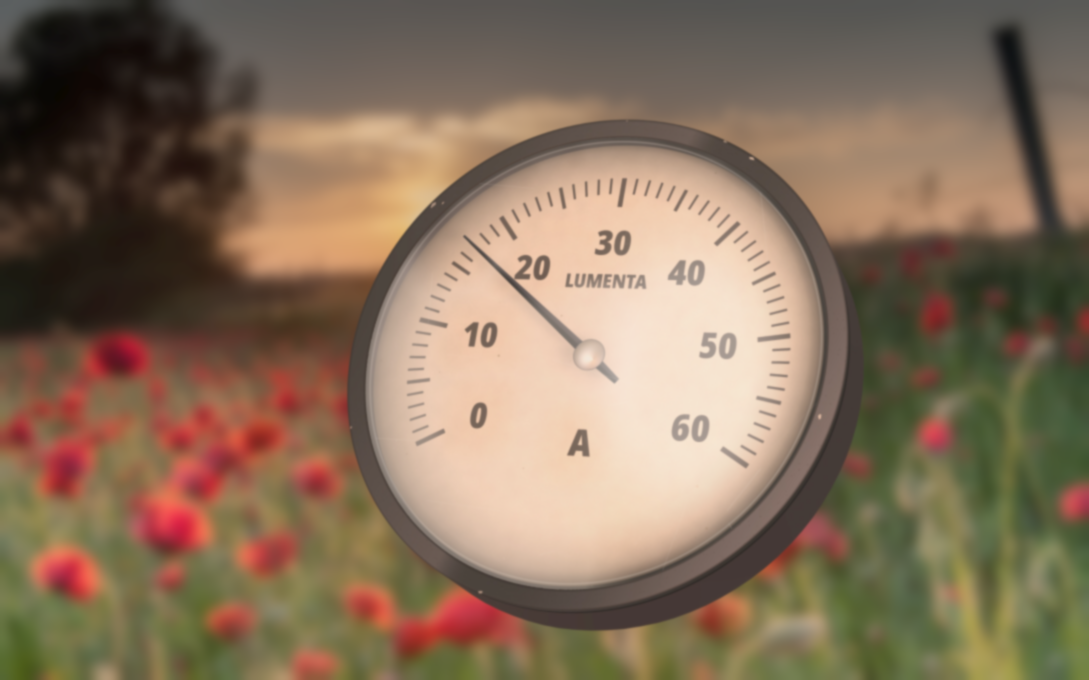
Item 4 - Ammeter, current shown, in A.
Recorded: 17 A
